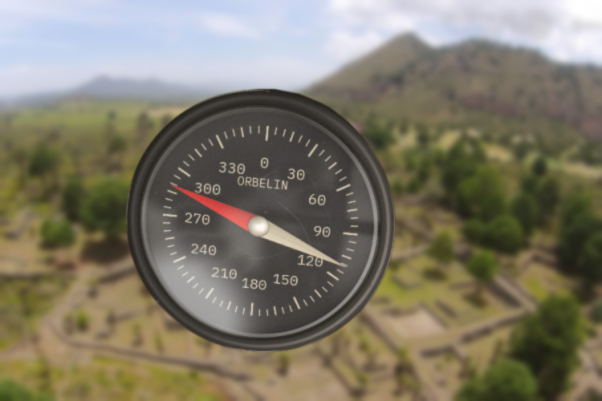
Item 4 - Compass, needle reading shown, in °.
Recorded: 290 °
